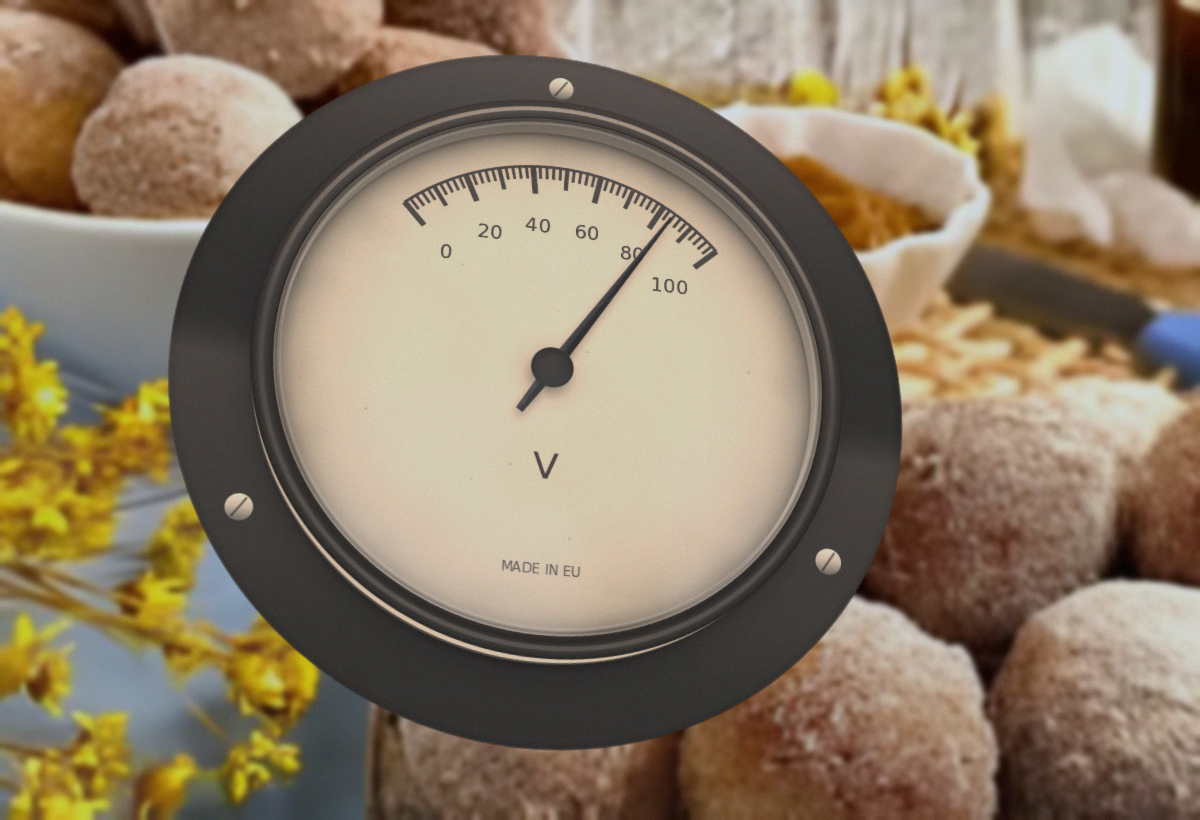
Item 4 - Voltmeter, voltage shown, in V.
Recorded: 84 V
